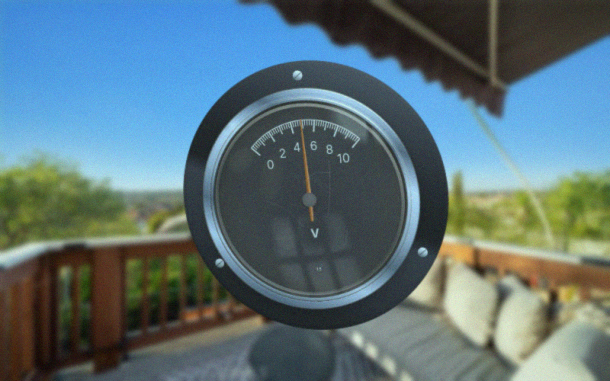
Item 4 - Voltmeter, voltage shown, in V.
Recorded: 5 V
